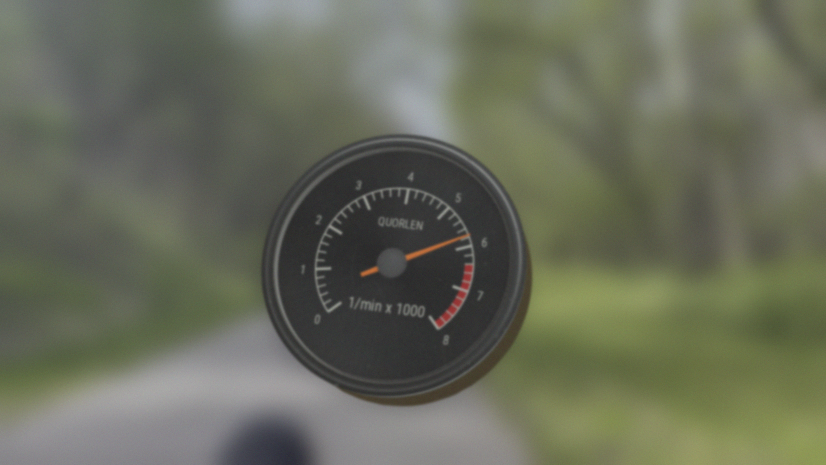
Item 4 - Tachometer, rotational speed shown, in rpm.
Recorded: 5800 rpm
